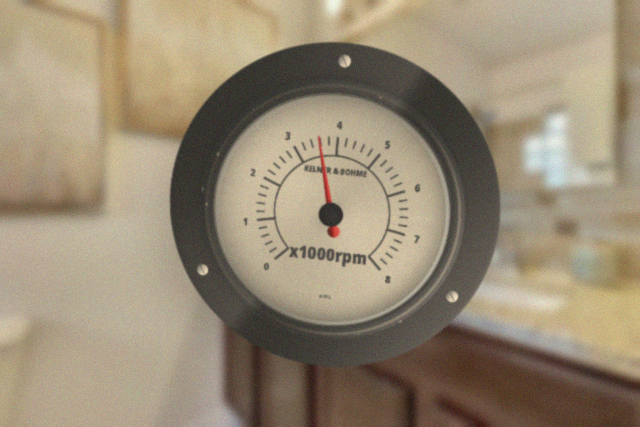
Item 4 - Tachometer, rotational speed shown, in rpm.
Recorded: 3600 rpm
